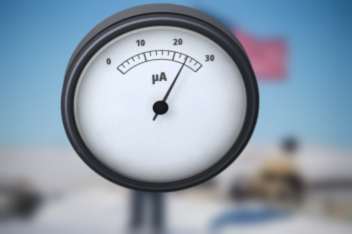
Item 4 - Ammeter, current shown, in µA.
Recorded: 24 µA
